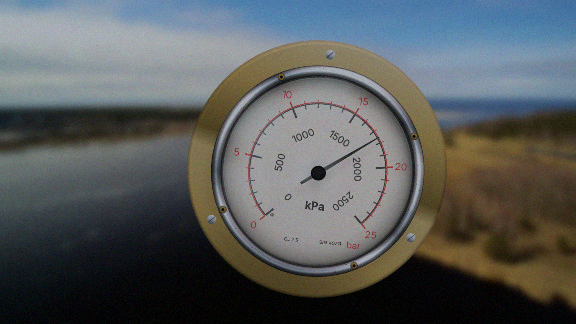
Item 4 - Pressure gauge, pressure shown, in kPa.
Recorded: 1750 kPa
